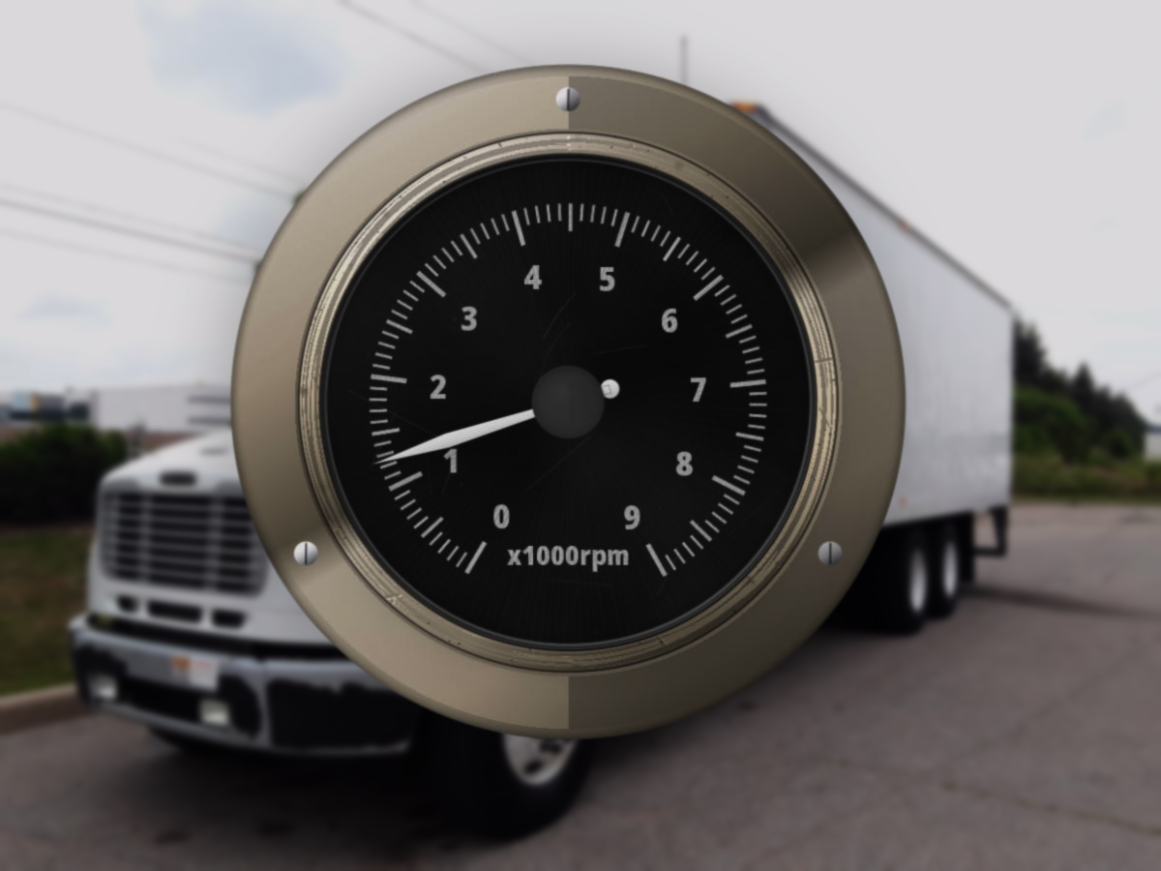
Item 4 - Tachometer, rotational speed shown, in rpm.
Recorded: 1250 rpm
